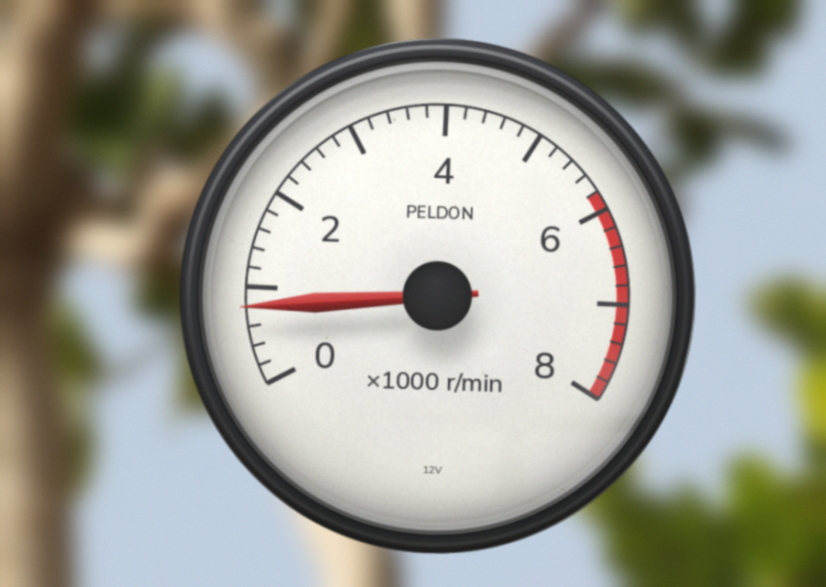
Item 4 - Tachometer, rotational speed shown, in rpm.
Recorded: 800 rpm
